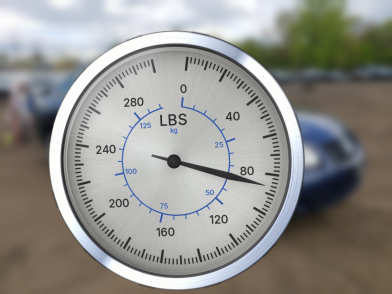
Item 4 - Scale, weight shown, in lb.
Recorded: 86 lb
